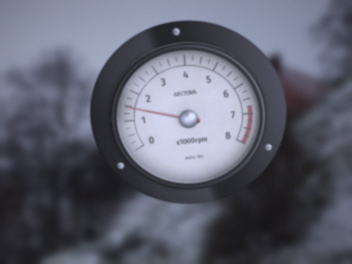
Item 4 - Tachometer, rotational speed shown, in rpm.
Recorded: 1500 rpm
